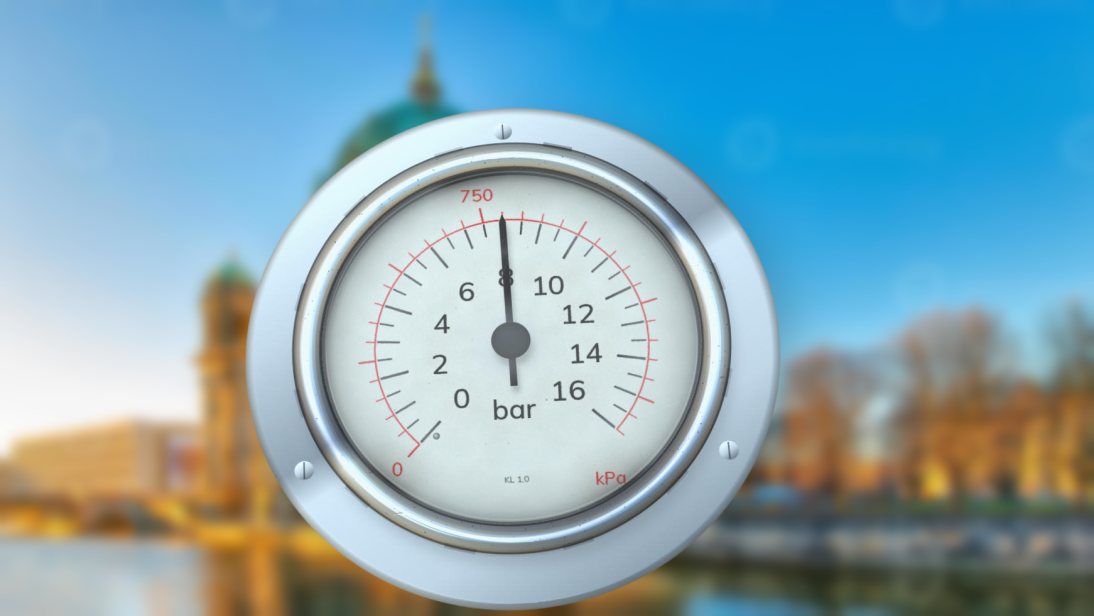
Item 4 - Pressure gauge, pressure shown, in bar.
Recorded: 8 bar
